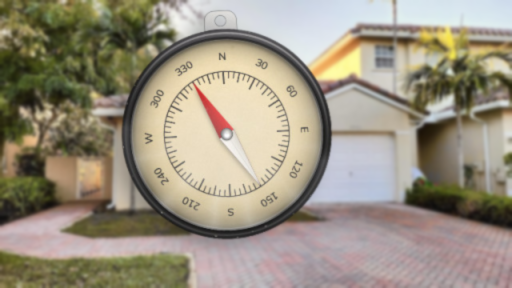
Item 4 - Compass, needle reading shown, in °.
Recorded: 330 °
